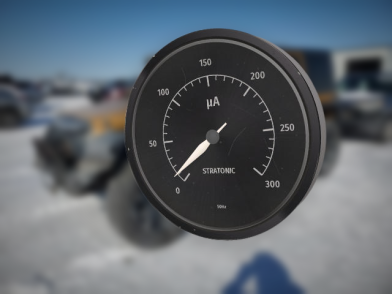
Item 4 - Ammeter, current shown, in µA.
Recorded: 10 µA
